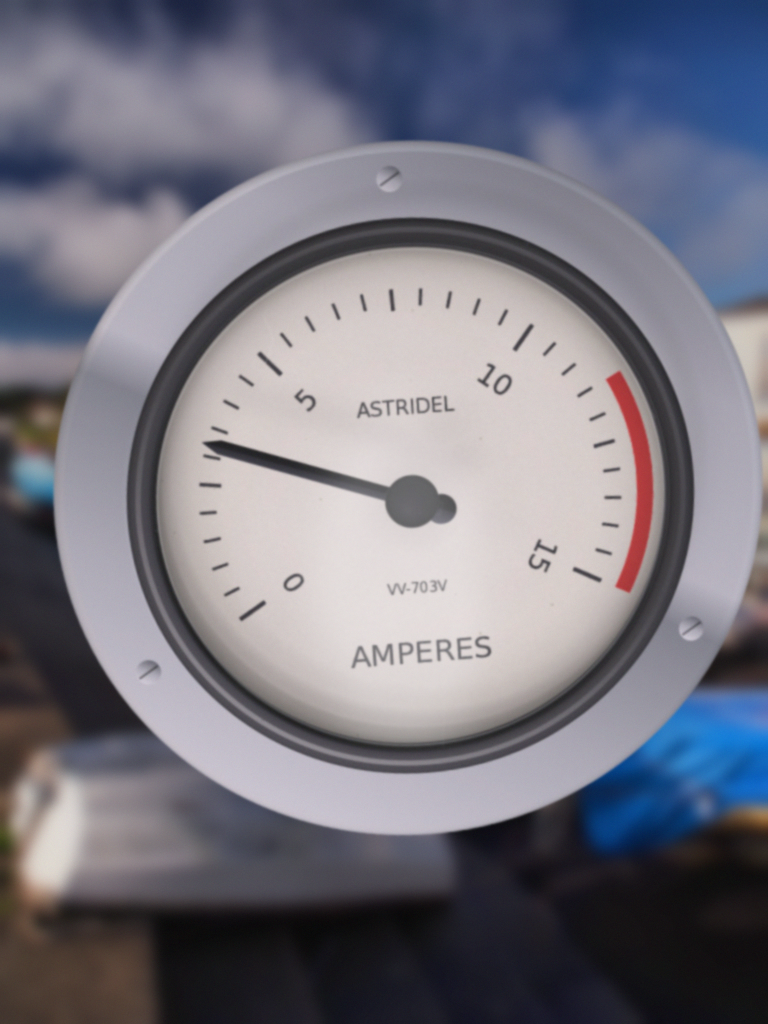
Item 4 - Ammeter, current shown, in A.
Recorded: 3.25 A
